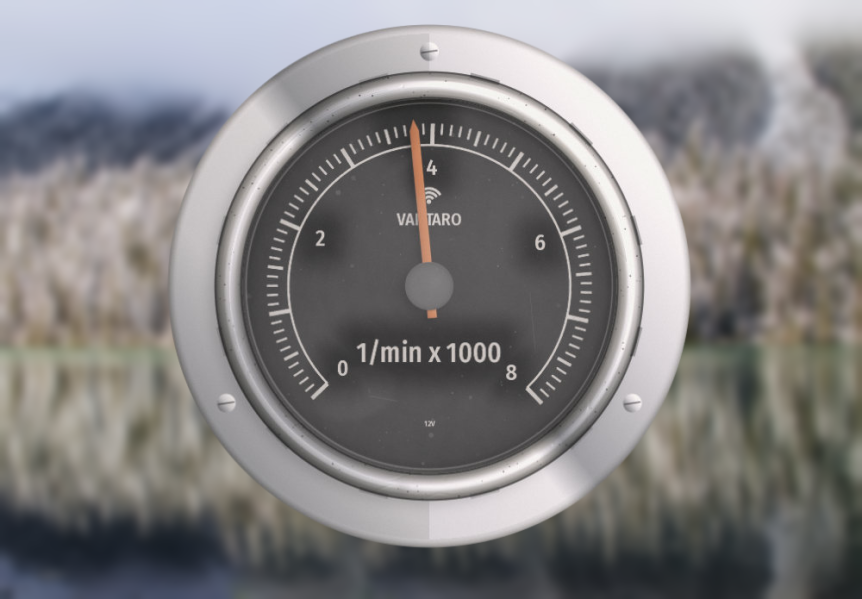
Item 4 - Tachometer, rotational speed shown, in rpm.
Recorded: 3800 rpm
